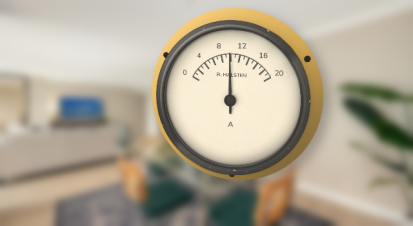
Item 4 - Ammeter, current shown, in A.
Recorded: 10 A
